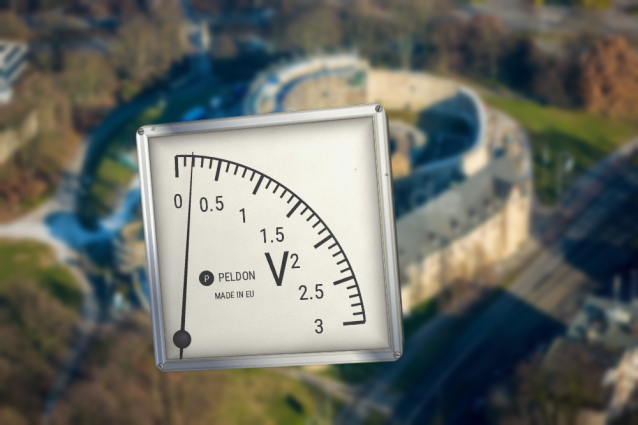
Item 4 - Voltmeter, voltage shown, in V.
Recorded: 0.2 V
